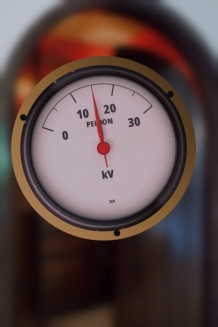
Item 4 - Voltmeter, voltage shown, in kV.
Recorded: 15 kV
